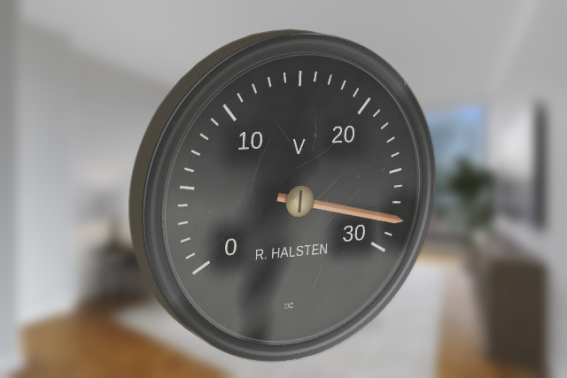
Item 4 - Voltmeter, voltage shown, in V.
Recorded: 28 V
